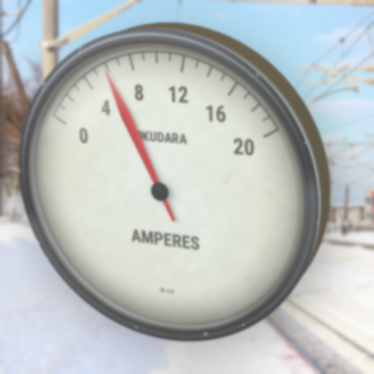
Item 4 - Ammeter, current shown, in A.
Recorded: 6 A
